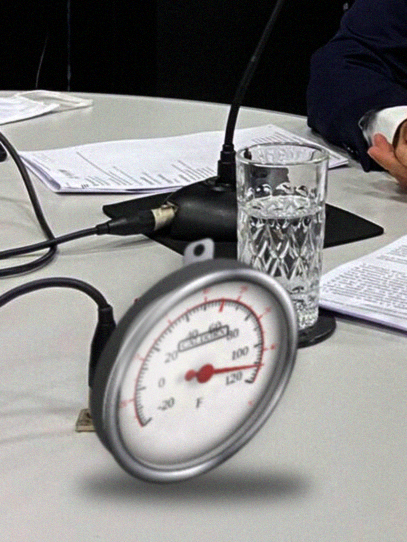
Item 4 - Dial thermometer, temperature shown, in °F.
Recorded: 110 °F
